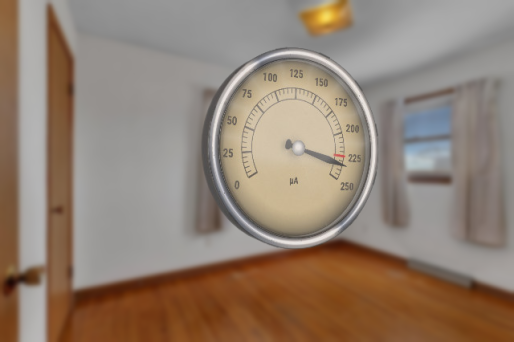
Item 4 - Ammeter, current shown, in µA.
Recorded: 235 µA
